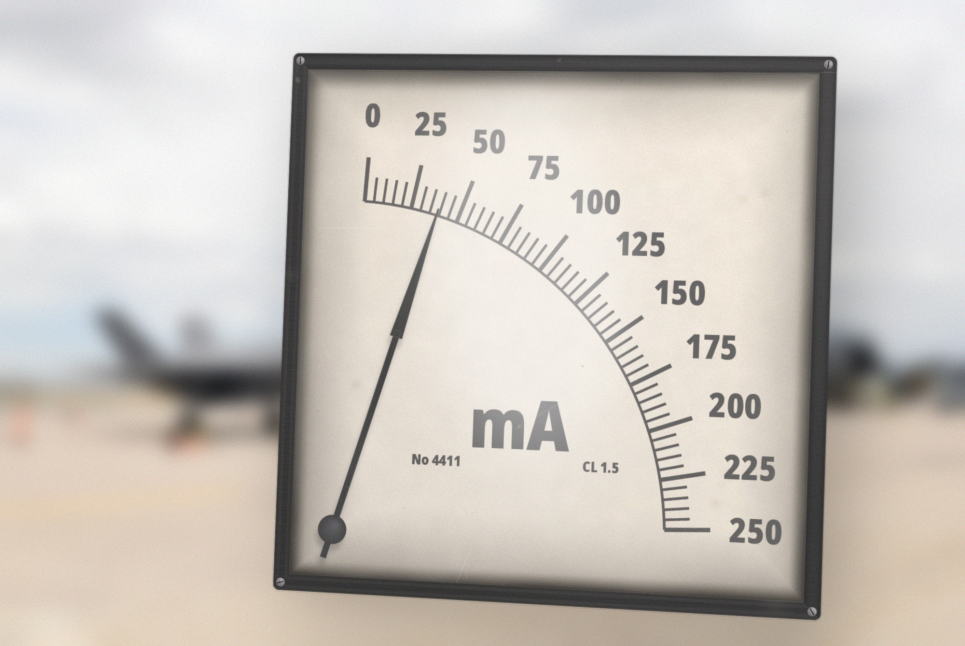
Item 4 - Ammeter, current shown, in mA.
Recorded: 40 mA
